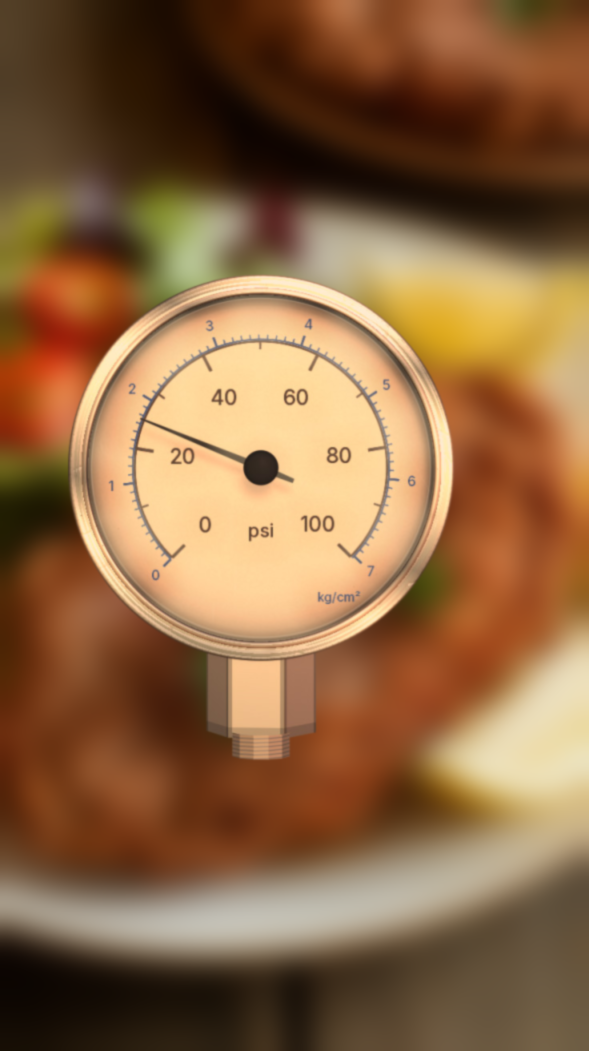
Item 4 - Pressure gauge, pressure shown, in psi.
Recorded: 25 psi
